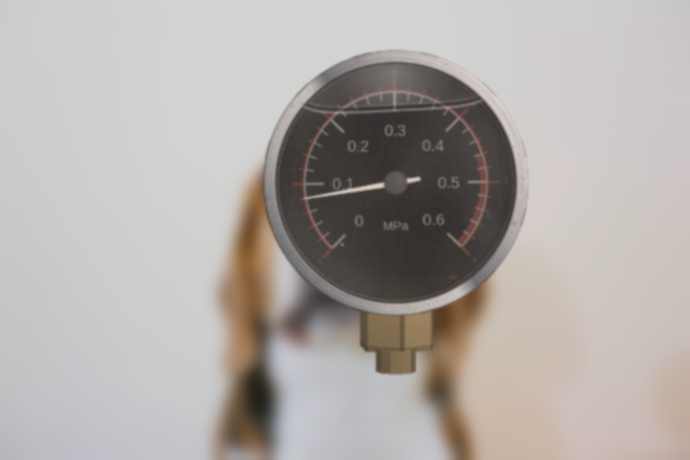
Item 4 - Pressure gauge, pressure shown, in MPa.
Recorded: 0.08 MPa
